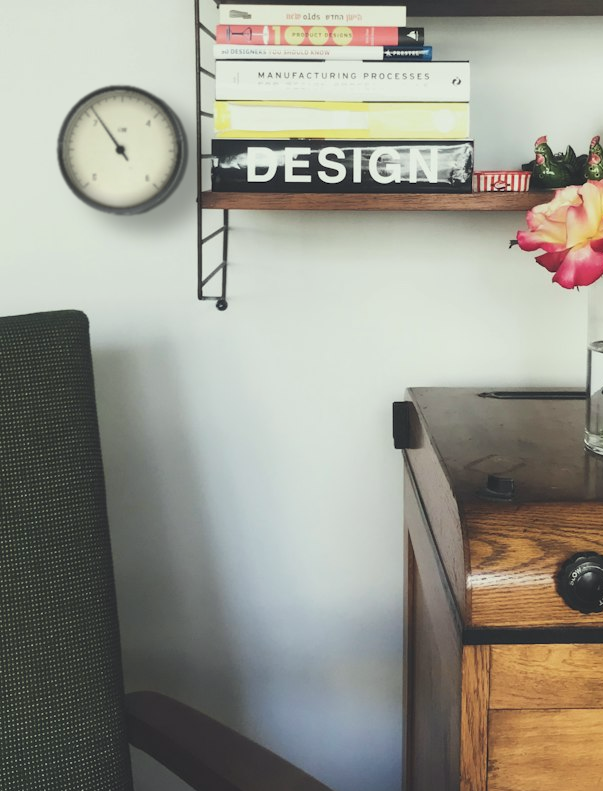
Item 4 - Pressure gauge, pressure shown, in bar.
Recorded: 2.2 bar
